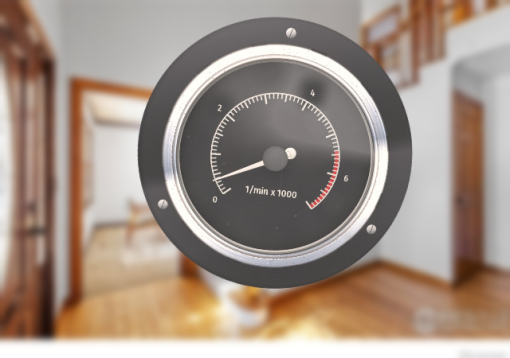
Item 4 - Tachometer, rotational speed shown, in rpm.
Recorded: 400 rpm
